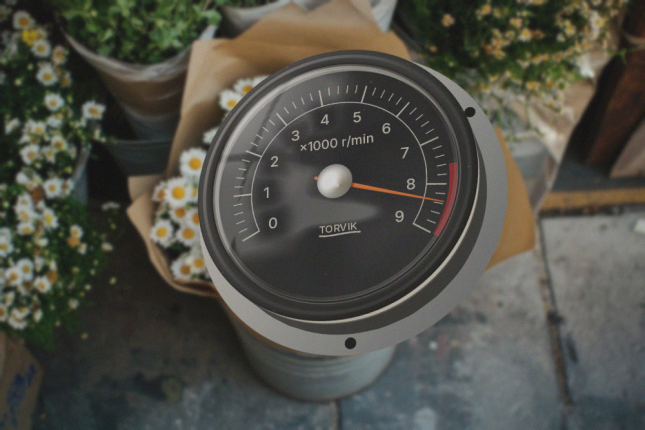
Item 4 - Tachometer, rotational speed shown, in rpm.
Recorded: 8400 rpm
